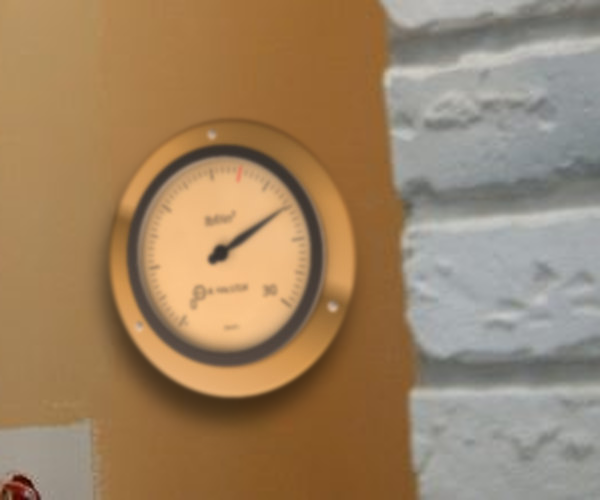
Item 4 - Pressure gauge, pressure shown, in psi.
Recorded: 22.5 psi
